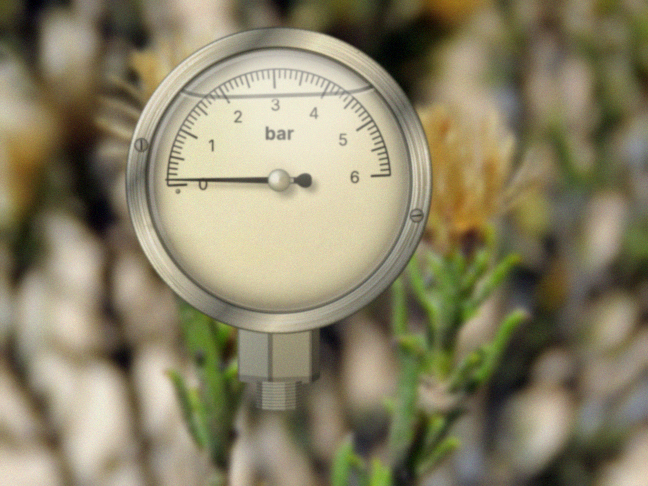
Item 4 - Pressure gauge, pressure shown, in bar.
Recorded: 0.1 bar
